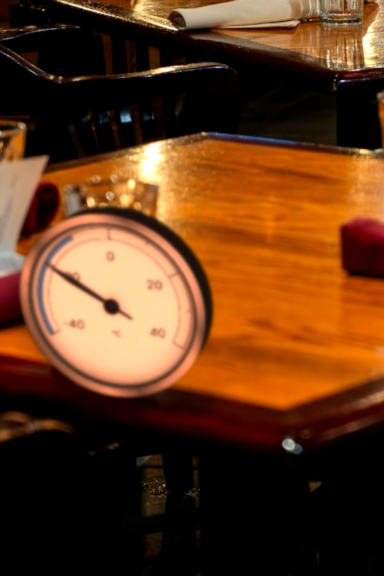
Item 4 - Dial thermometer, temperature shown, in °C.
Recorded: -20 °C
